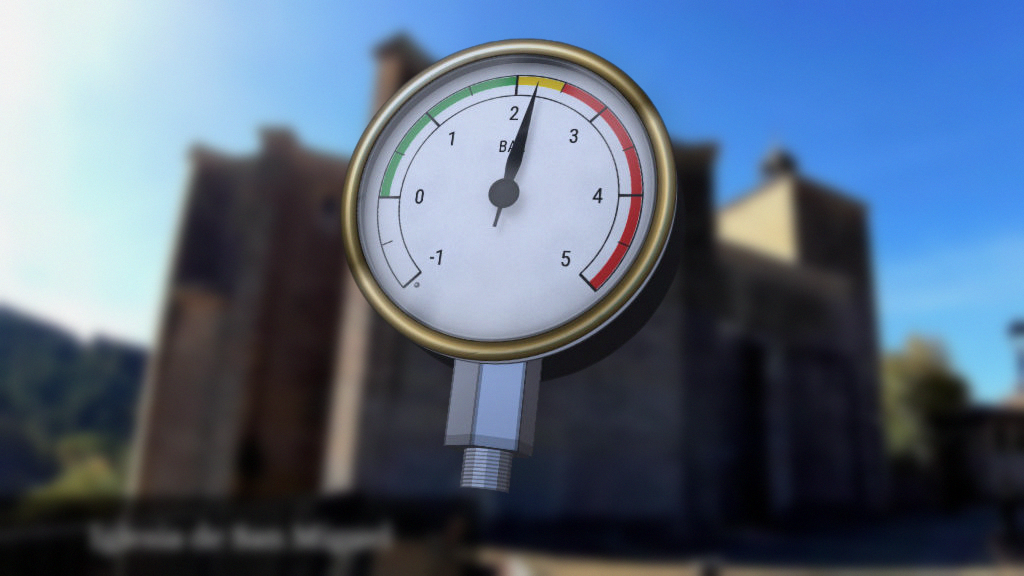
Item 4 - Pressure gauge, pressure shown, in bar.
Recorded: 2.25 bar
